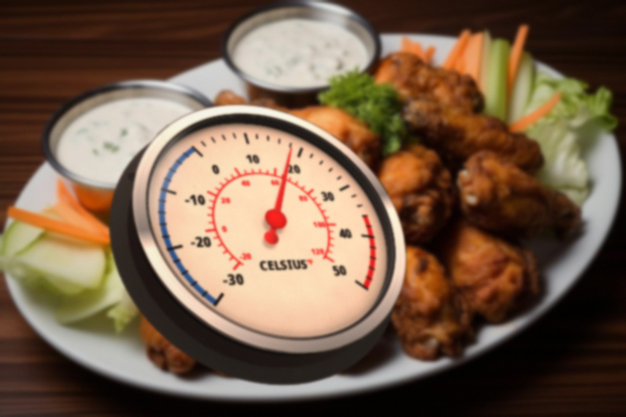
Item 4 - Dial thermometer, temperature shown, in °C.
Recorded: 18 °C
